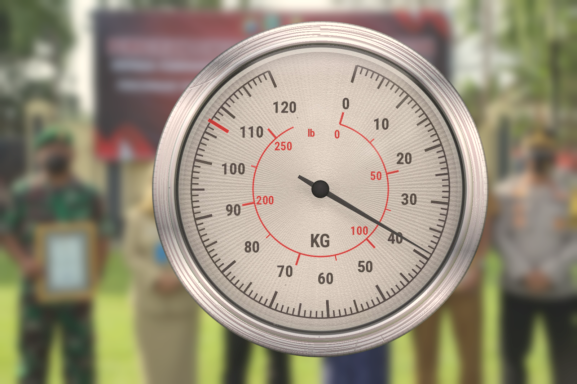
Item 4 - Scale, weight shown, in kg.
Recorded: 39 kg
